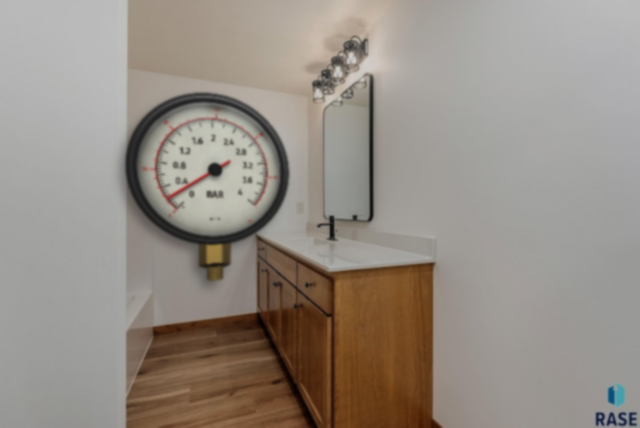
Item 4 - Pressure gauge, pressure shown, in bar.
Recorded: 0.2 bar
